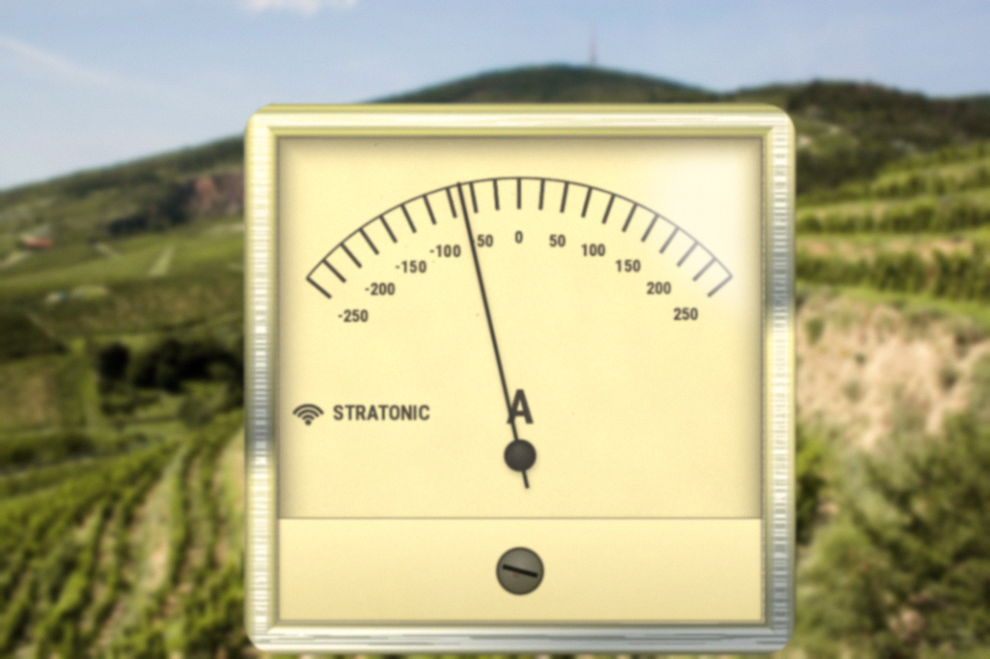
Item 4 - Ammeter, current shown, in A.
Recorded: -62.5 A
